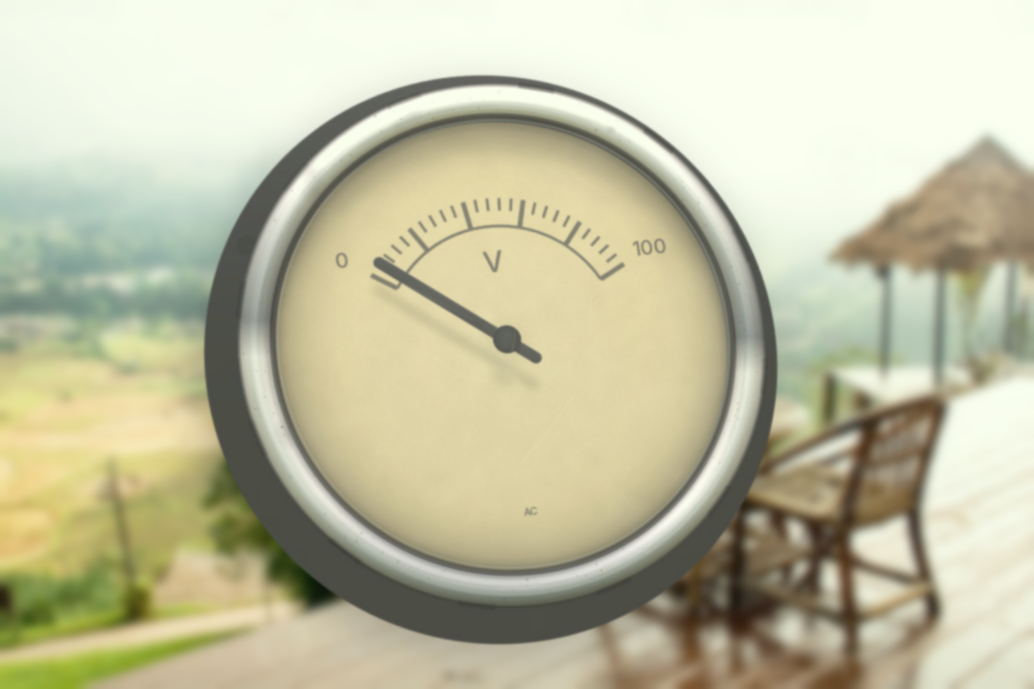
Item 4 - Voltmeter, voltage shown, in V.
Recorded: 4 V
